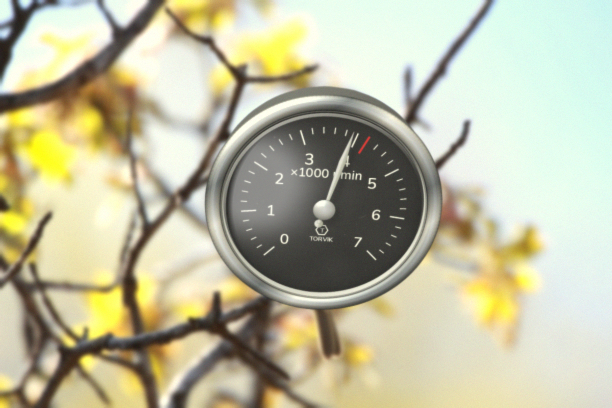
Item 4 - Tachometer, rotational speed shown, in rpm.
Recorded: 3900 rpm
